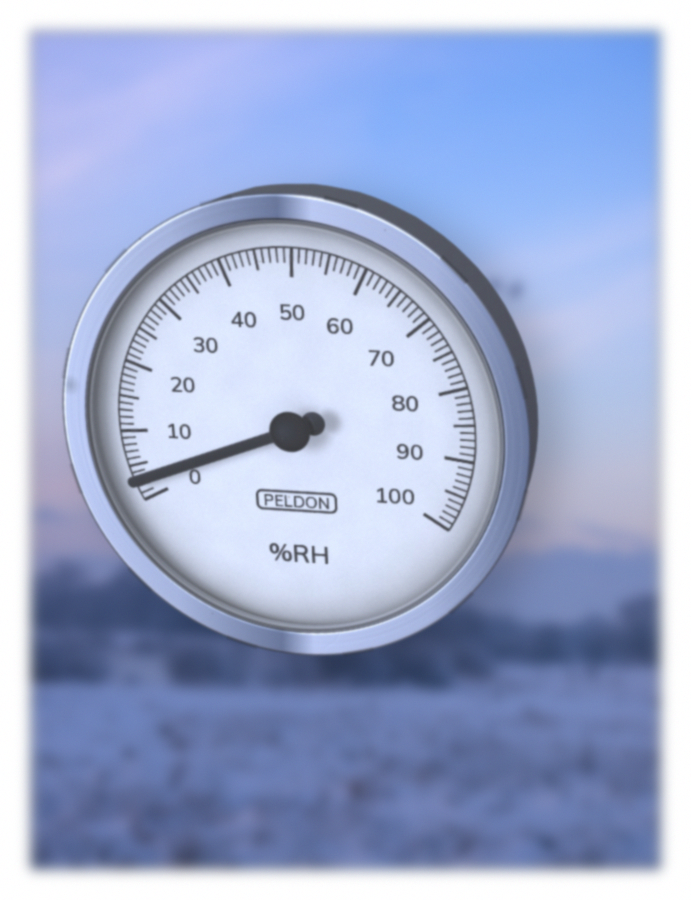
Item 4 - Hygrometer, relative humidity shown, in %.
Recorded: 3 %
